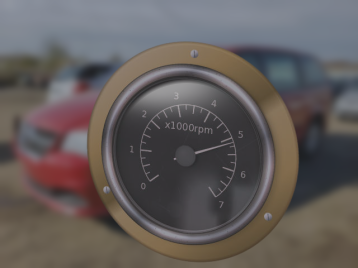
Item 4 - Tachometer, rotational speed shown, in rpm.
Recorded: 5125 rpm
